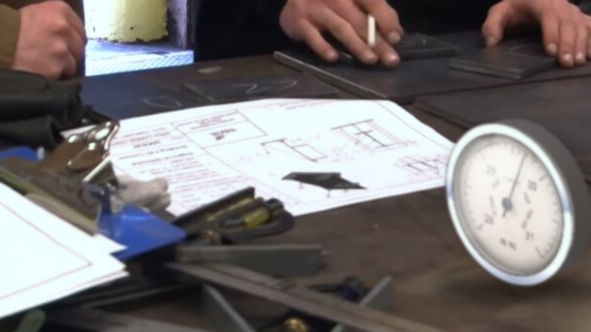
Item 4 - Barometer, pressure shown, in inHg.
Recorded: 29.7 inHg
